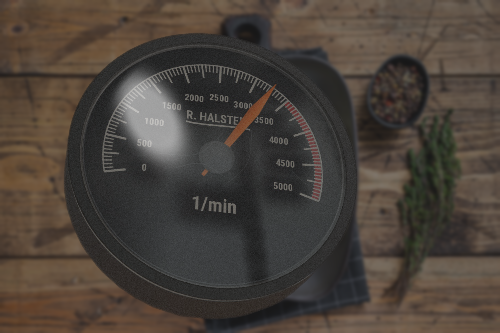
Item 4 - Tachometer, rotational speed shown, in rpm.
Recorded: 3250 rpm
